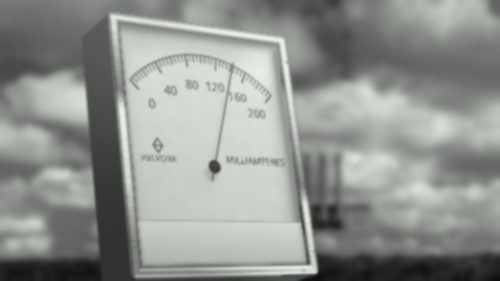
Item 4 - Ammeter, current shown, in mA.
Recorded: 140 mA
